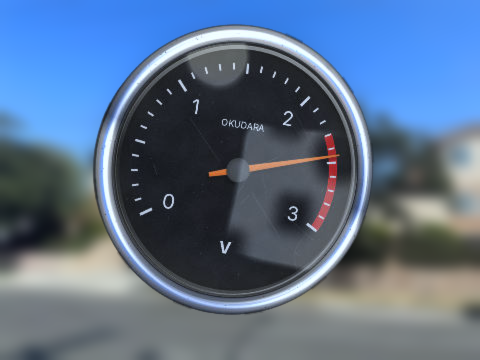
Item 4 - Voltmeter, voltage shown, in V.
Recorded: 2.45 V
